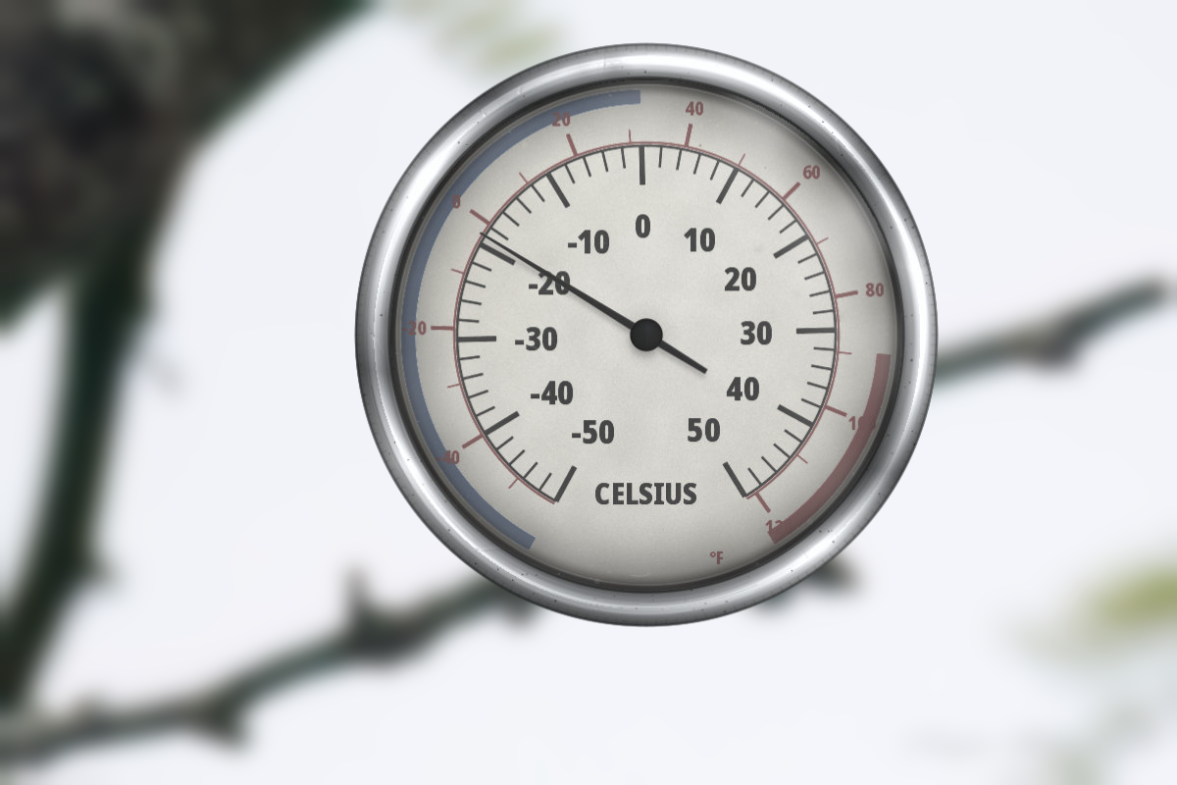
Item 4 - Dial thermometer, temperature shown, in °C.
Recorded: -19 °C
